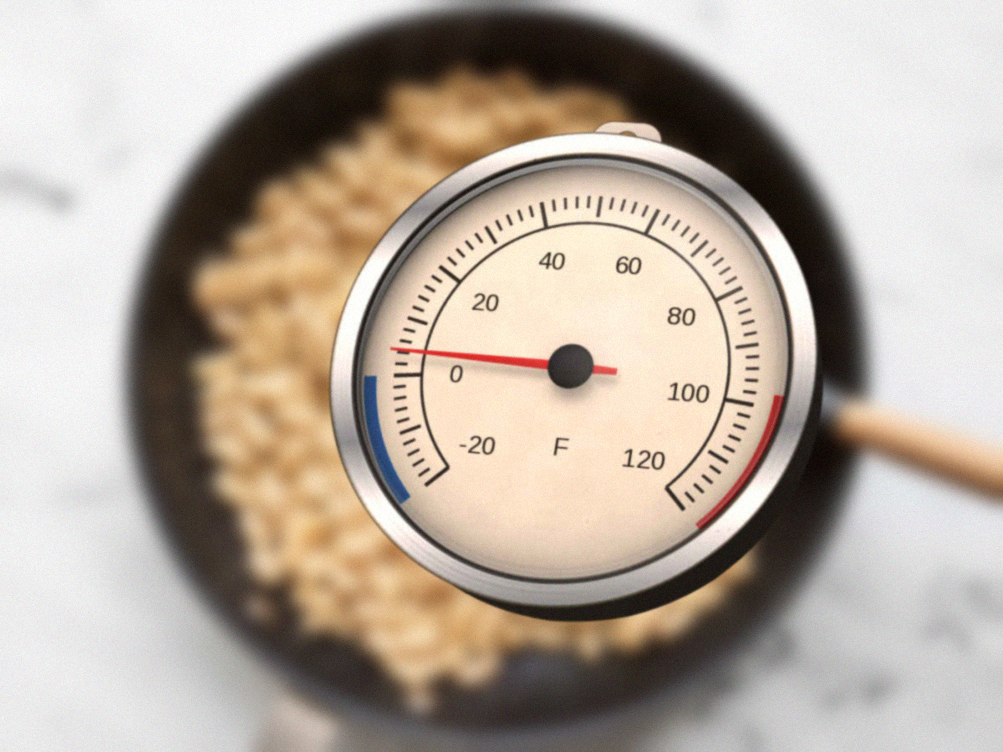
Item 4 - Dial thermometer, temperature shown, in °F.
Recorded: 4 °F
